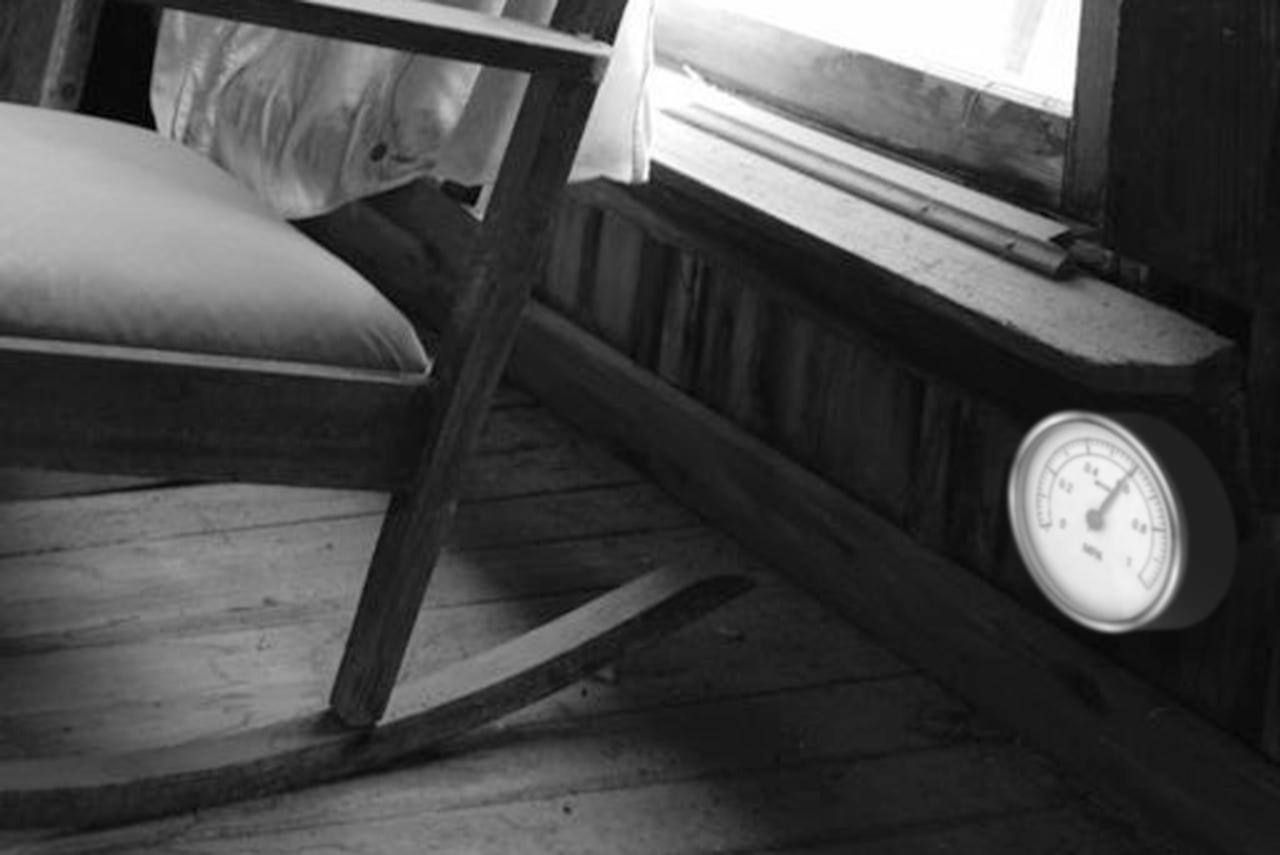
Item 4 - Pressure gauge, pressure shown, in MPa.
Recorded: 0.6 MPa
